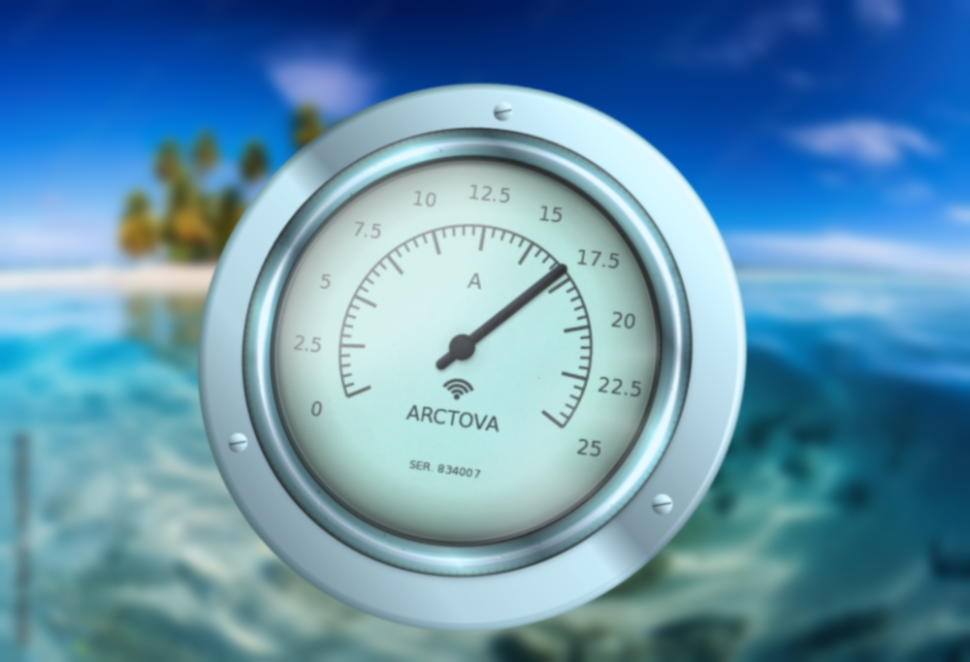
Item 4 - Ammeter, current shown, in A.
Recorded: 17 A
